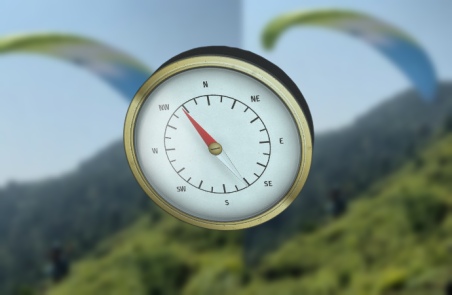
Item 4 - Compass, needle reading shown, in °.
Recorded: 330 °
